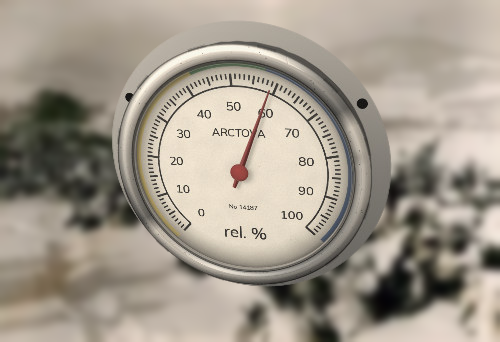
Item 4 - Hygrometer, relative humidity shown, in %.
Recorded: 59 %
